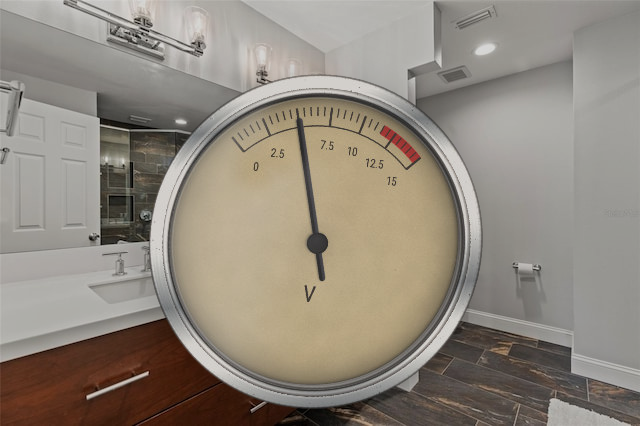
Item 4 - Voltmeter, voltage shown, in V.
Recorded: 5 V
